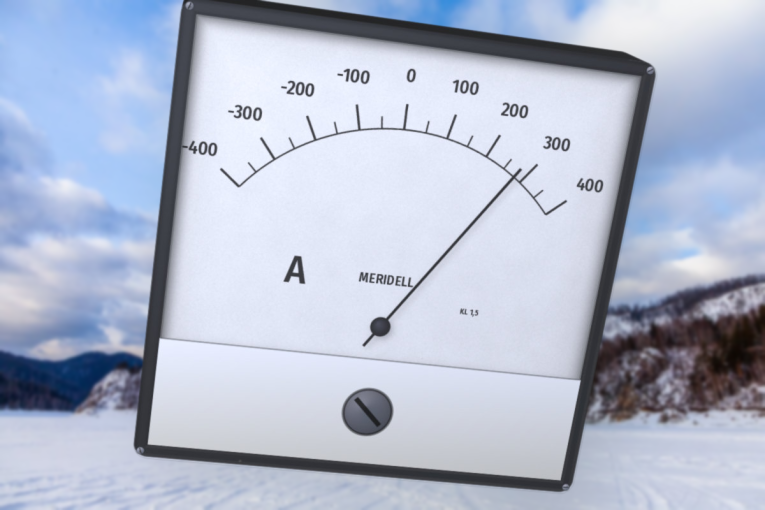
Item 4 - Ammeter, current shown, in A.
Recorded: 275 A
